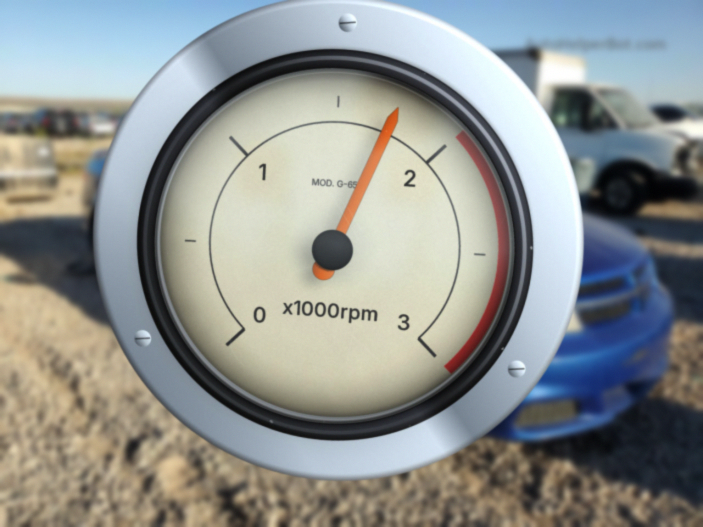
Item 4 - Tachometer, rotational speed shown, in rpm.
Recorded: 1750 rpm
